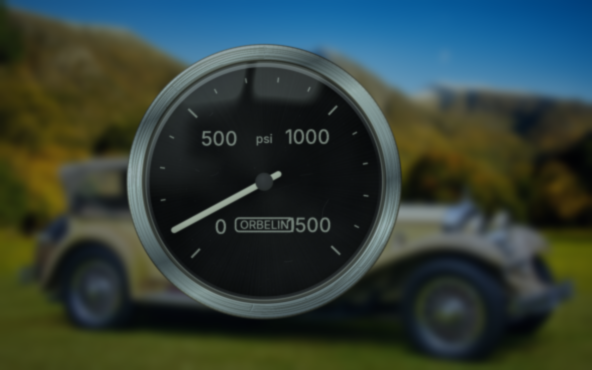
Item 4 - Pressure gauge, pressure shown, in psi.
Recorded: 100 psi
